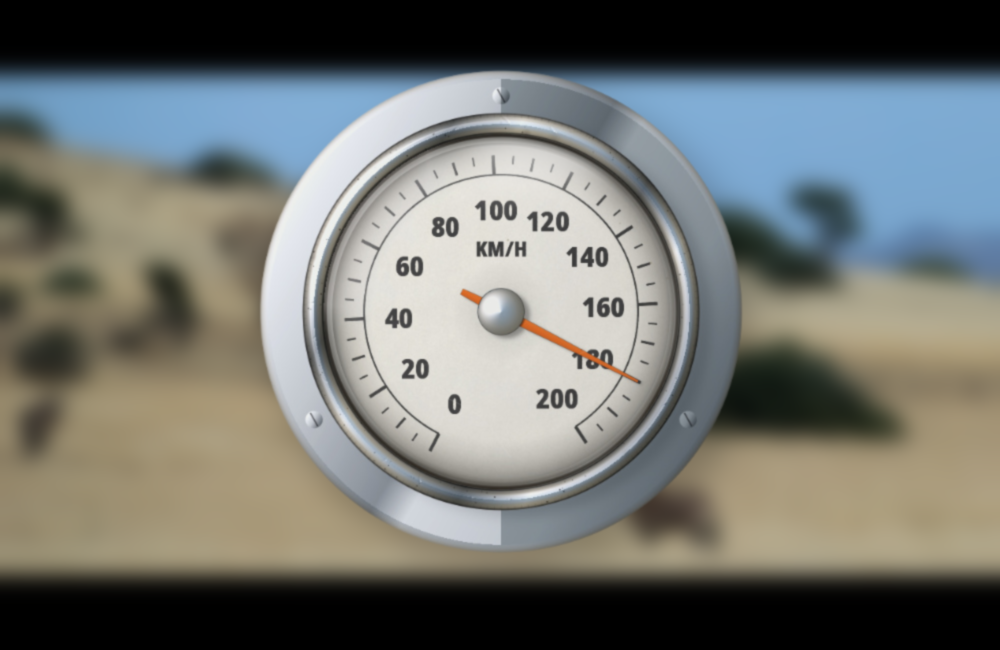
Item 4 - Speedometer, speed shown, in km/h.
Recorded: 180 km/h
